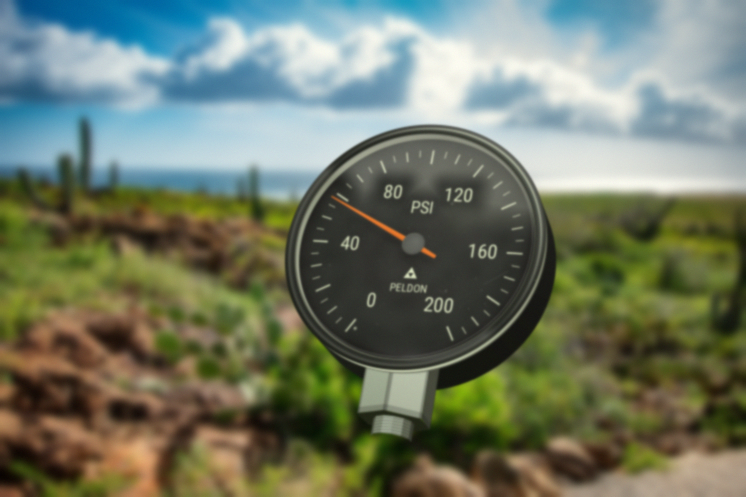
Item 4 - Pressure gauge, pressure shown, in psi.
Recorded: 57.5 psi
